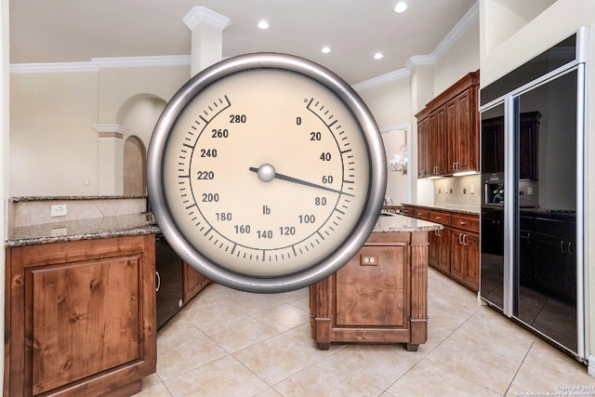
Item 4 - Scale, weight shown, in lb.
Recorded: 68 lb
